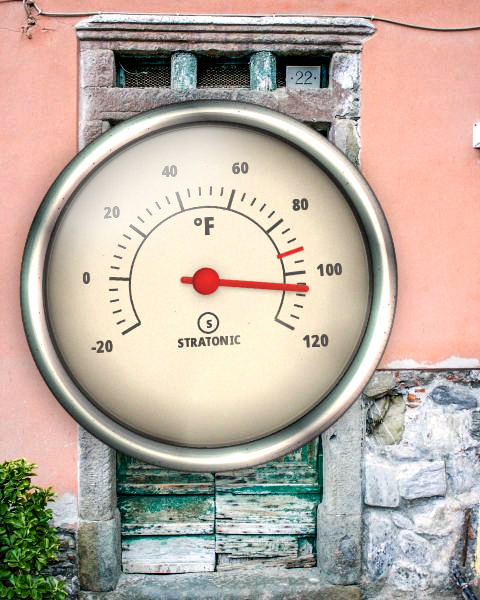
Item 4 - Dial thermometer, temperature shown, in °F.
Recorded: 106 °F
